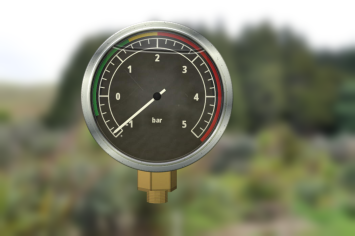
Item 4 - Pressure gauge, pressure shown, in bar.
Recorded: -0.9 bar
